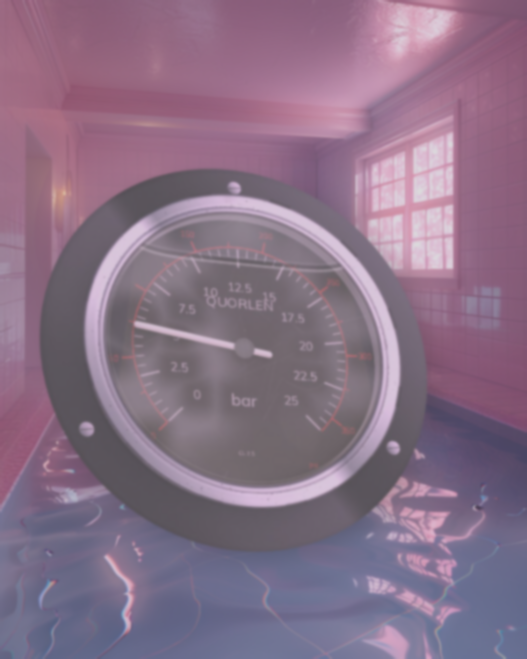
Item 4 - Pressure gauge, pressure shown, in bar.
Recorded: 5 bar
